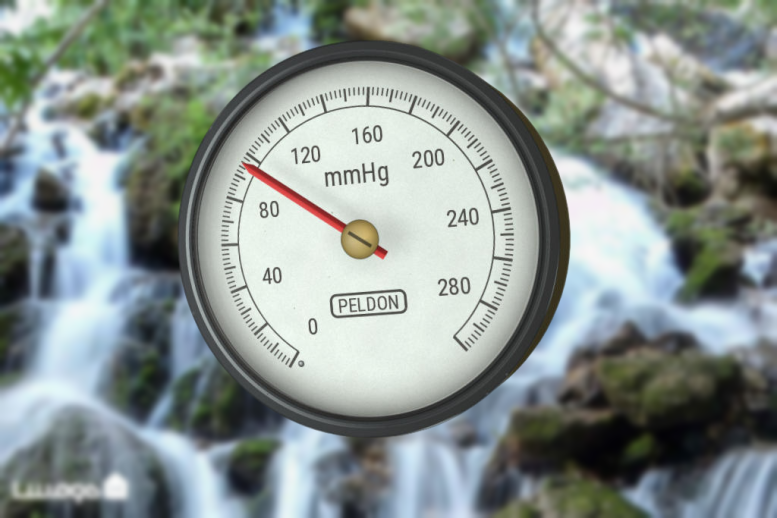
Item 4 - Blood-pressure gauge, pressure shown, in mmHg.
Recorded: 96 mmHg
